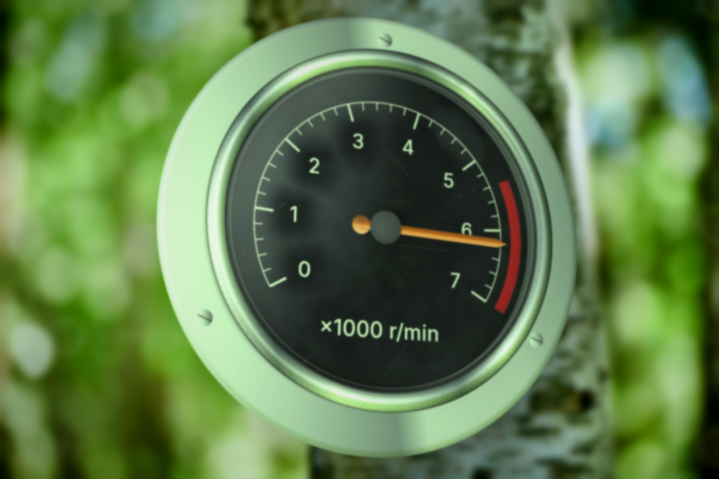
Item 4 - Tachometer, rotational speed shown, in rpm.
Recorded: 6200 rpm
